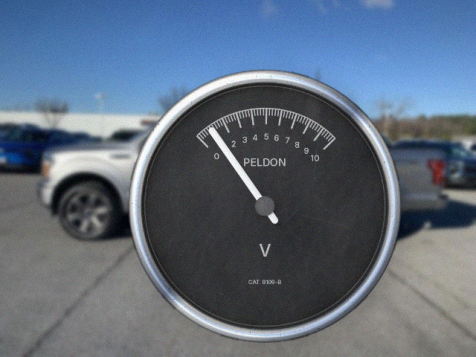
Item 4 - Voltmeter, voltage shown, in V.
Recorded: 1 V
